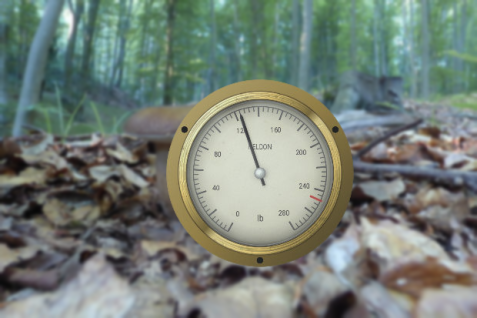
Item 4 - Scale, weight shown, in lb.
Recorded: 124 lb
